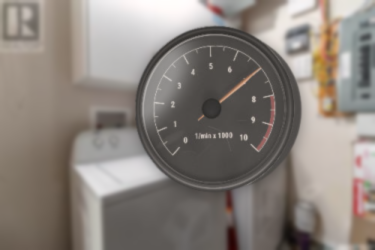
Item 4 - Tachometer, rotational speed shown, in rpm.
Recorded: 7000 rpm
